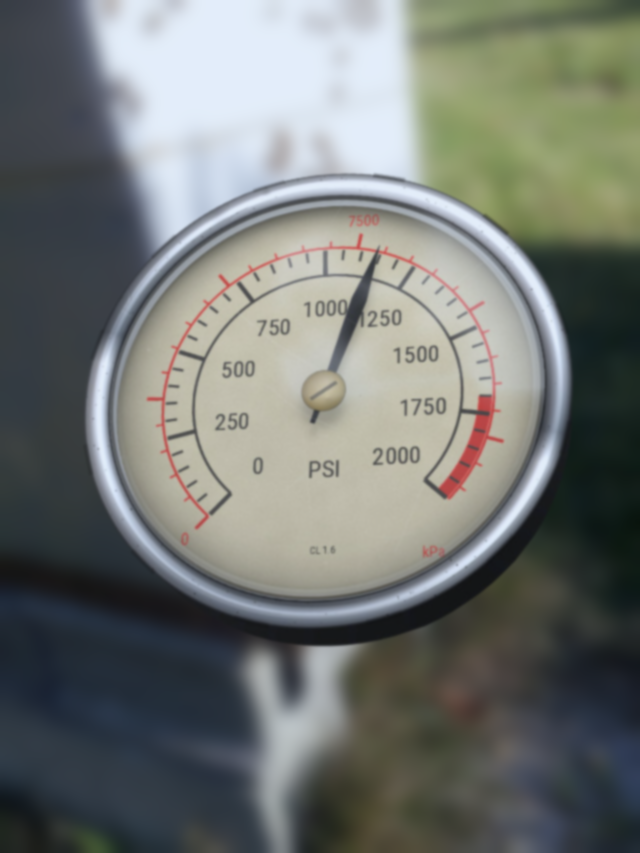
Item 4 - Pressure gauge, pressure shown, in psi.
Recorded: 1150 psi
